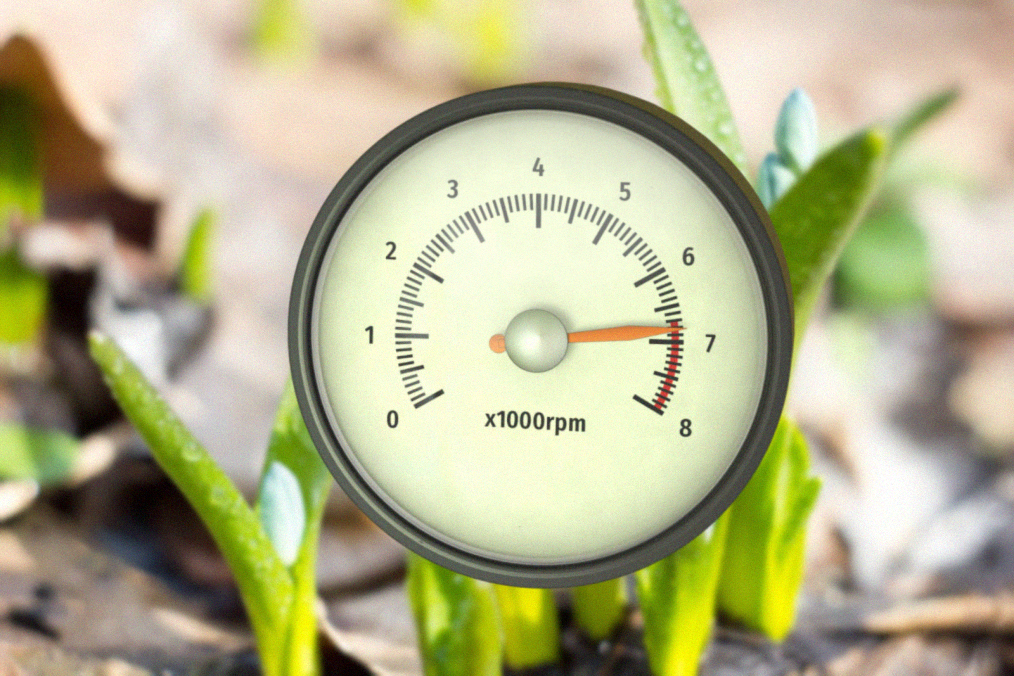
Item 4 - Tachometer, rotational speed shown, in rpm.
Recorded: 6800 rpm
